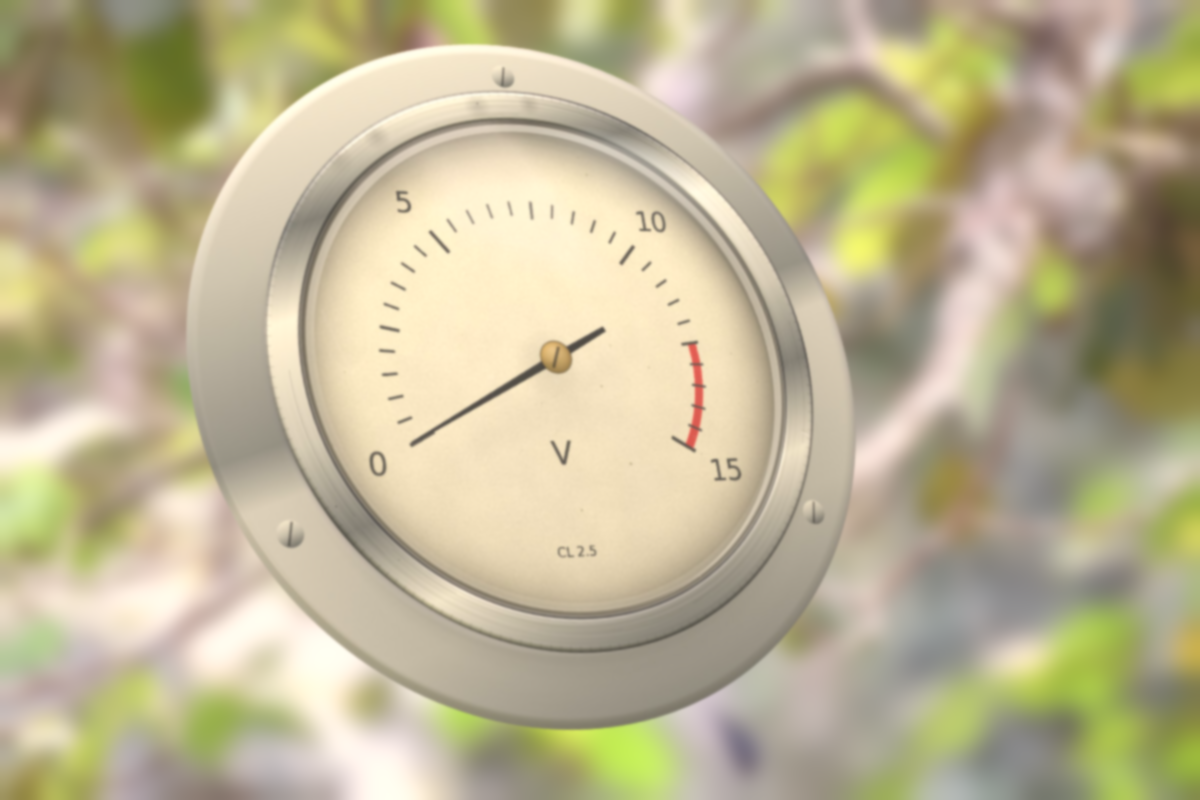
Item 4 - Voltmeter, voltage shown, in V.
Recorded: 0 V
